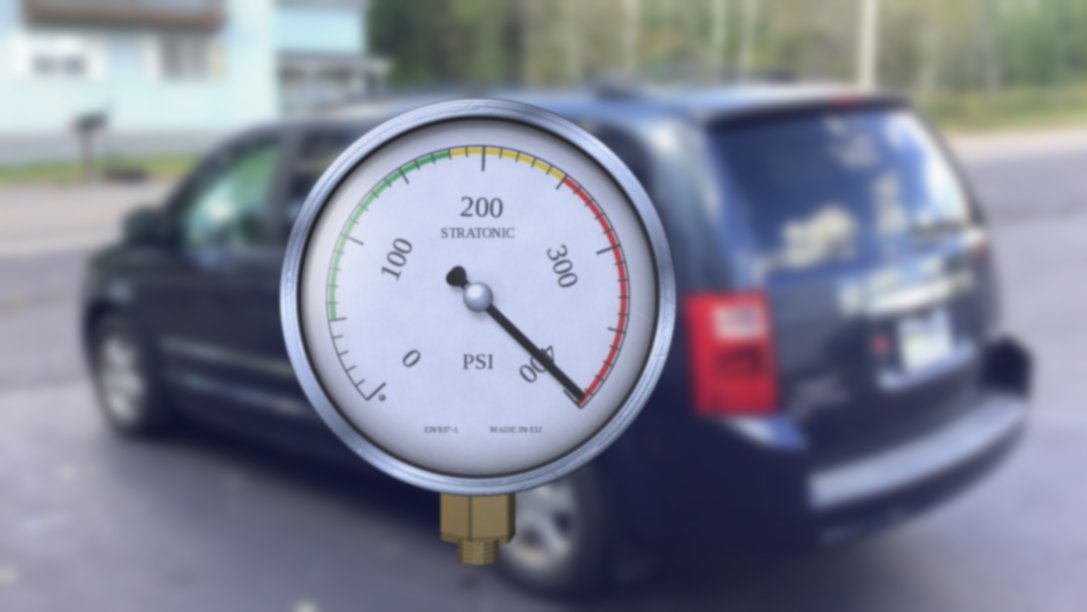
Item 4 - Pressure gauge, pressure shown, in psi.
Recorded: 395 psi
